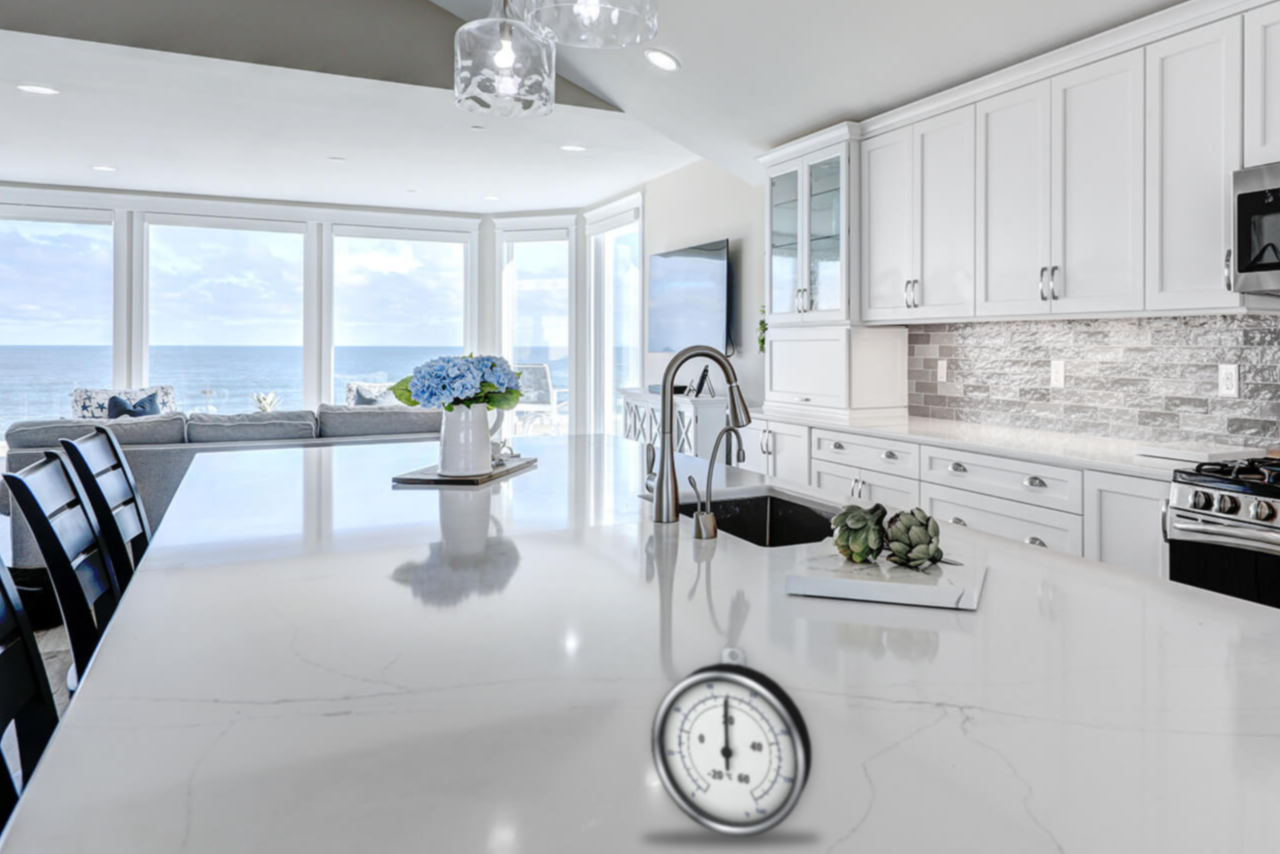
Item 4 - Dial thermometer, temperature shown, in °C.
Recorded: 20 °C
